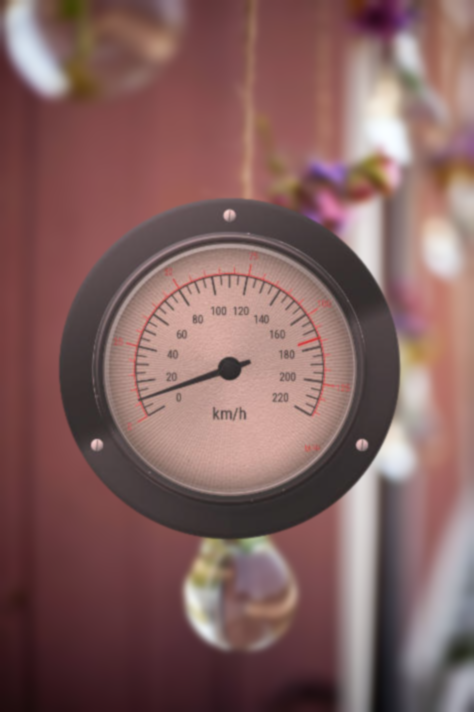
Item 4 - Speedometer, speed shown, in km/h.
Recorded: 10 km/h
